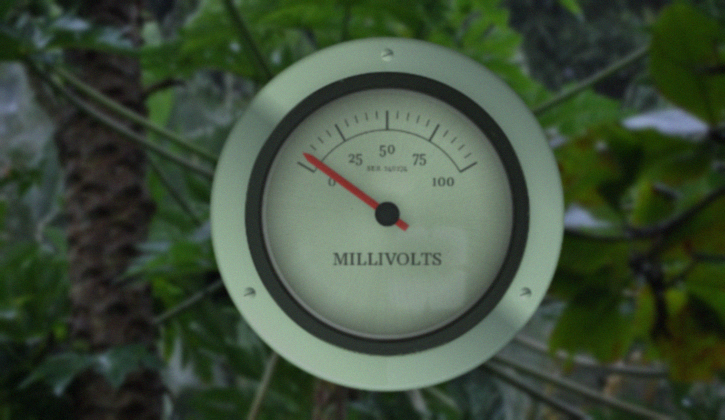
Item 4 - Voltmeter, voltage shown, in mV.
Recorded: 5 mV
